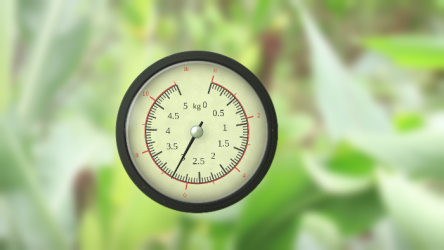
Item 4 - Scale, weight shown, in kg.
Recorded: 3 kg
